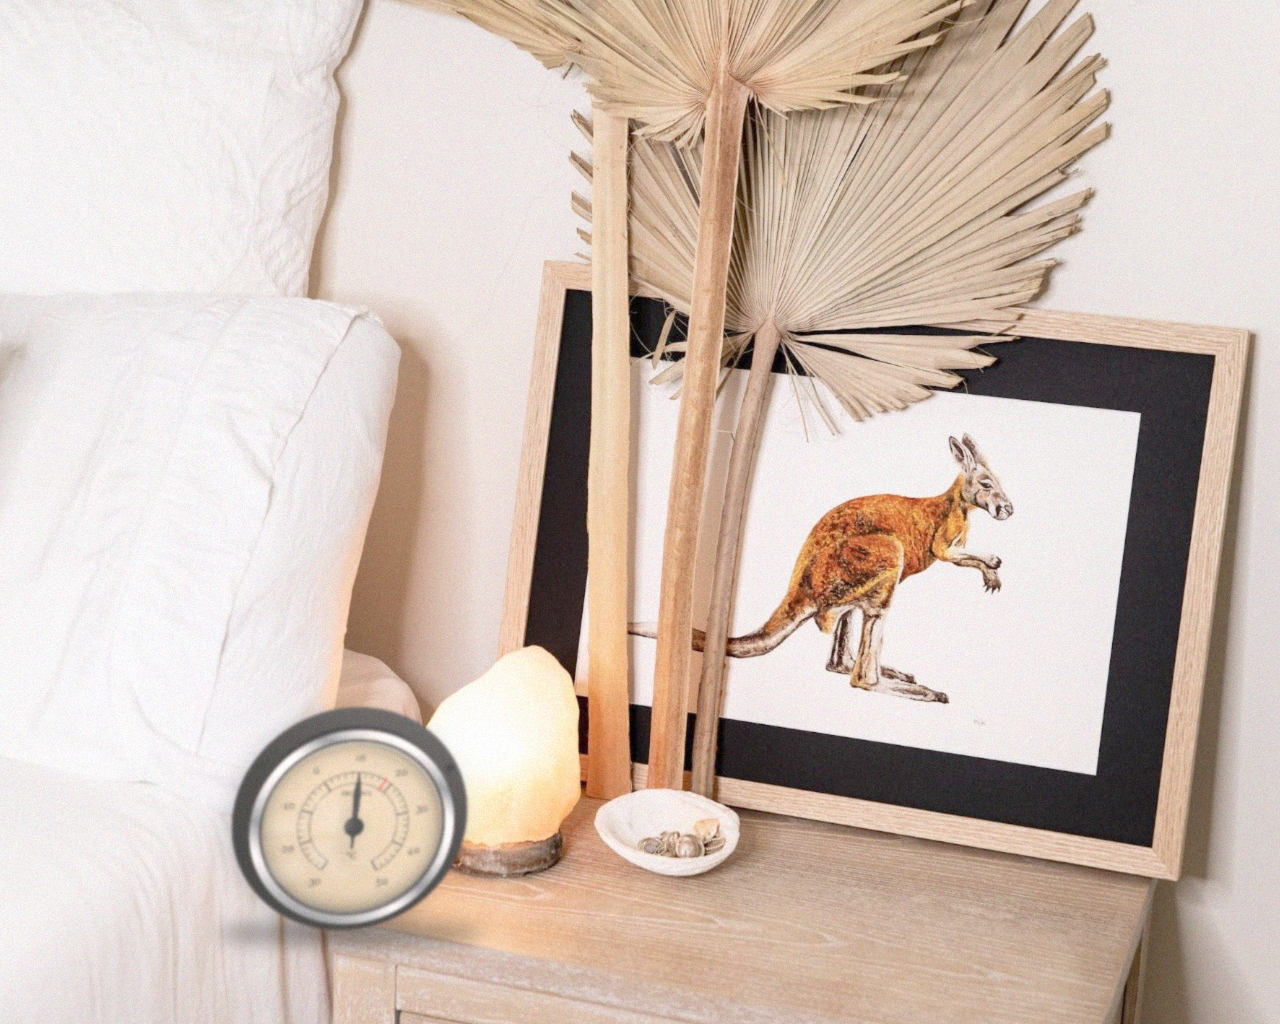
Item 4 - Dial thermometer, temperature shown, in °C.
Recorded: 10 °C
